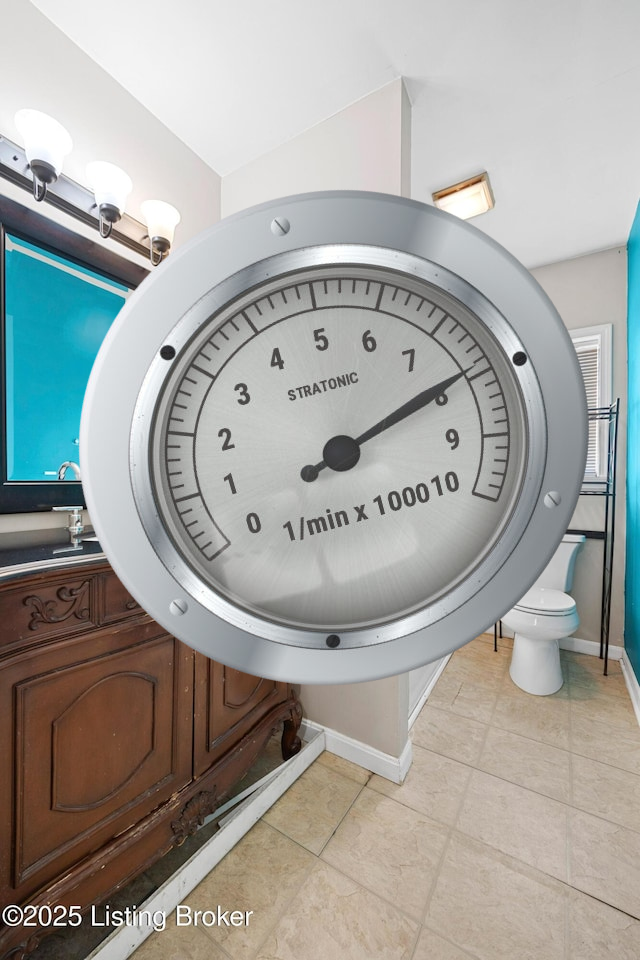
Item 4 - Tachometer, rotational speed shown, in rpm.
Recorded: 7800 rpm
